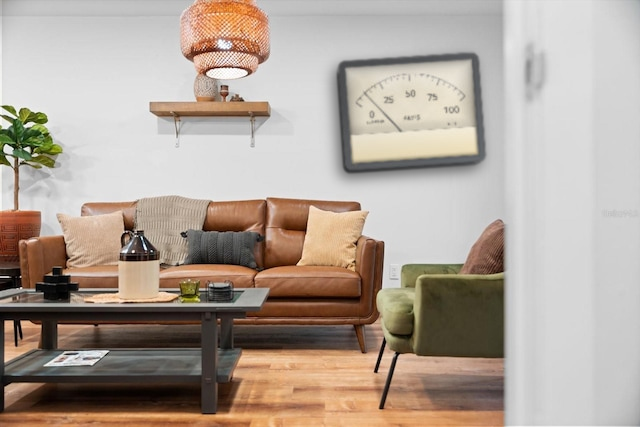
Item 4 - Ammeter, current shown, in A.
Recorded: 10 A
